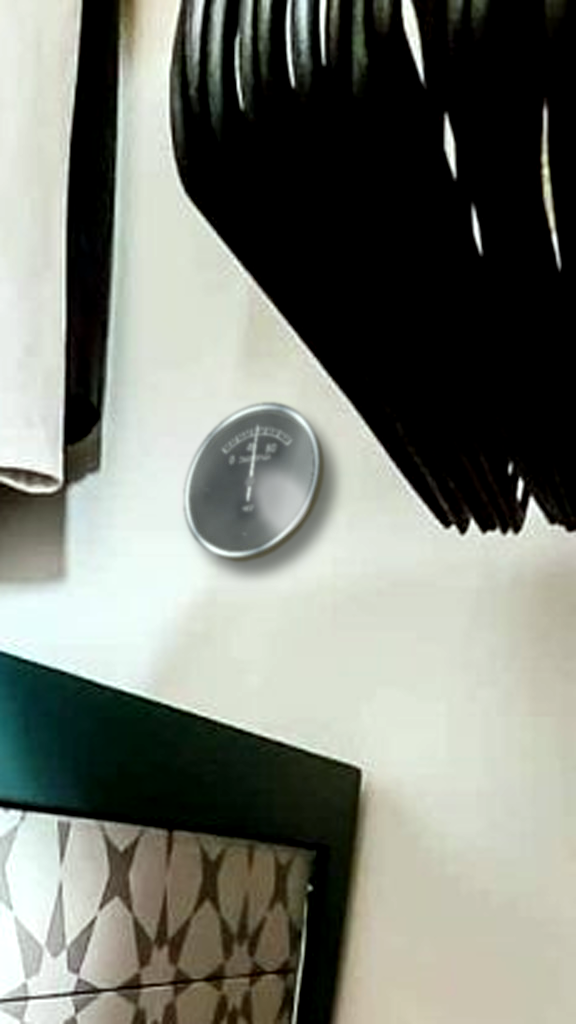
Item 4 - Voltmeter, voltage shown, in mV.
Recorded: 50 mV
